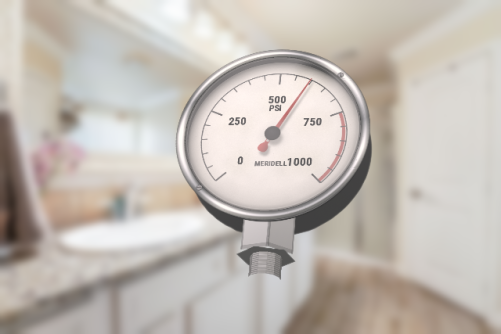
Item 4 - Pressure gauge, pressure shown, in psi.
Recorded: 600 psi
